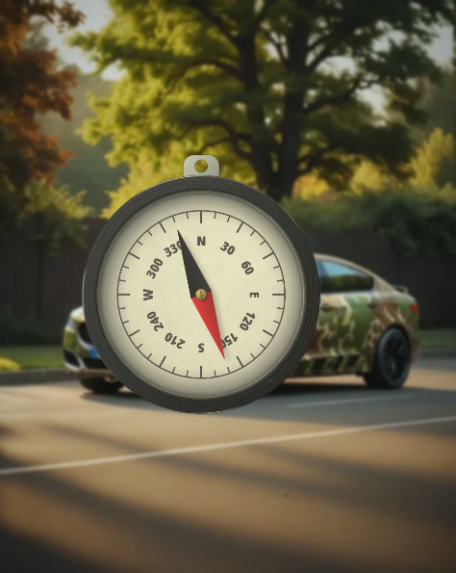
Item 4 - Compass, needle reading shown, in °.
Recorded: 160 °
